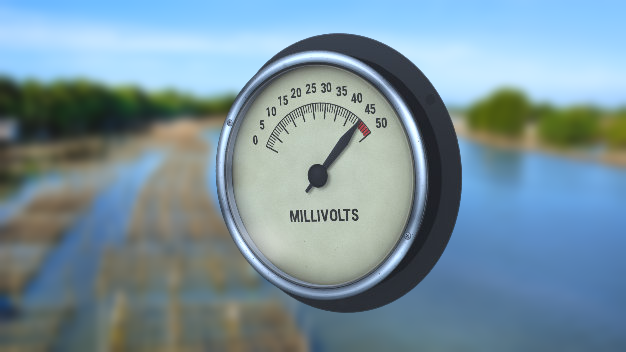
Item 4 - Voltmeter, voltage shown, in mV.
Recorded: 45 mV
